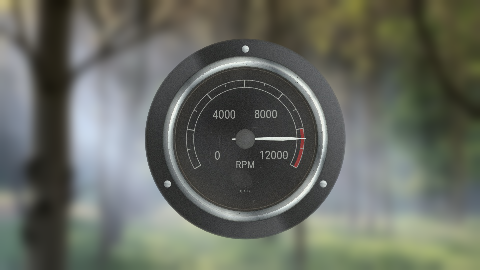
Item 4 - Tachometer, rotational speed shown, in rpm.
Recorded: 10500 rpm
